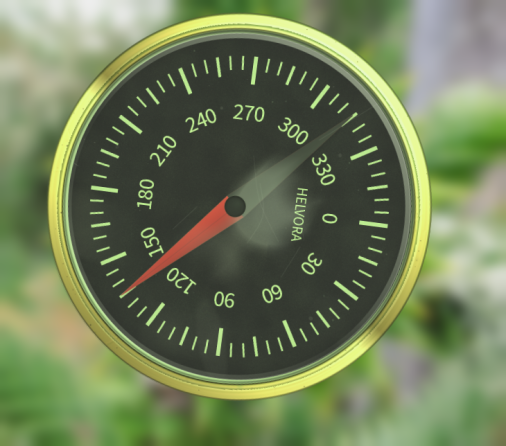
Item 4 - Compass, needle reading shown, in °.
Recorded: 135 °
